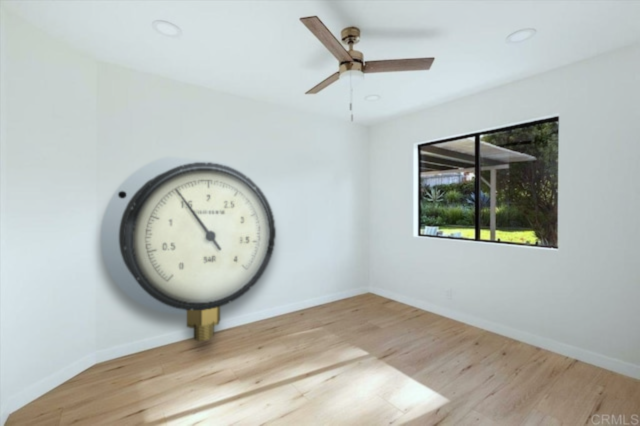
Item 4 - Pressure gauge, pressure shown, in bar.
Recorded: 1.5 bar
